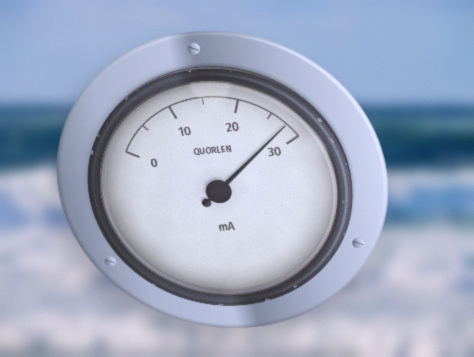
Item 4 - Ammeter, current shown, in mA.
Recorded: 27.5 mA
